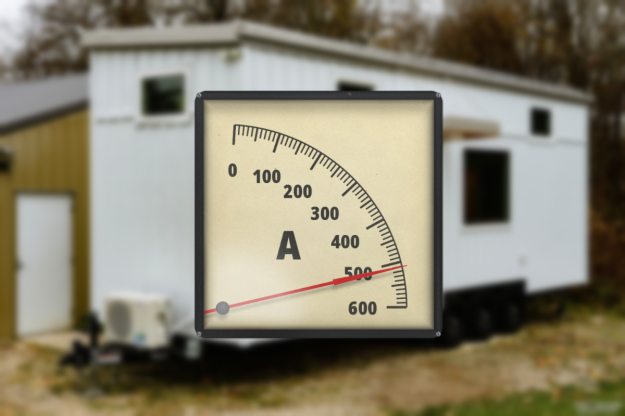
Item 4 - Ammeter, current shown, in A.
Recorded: 510 A
